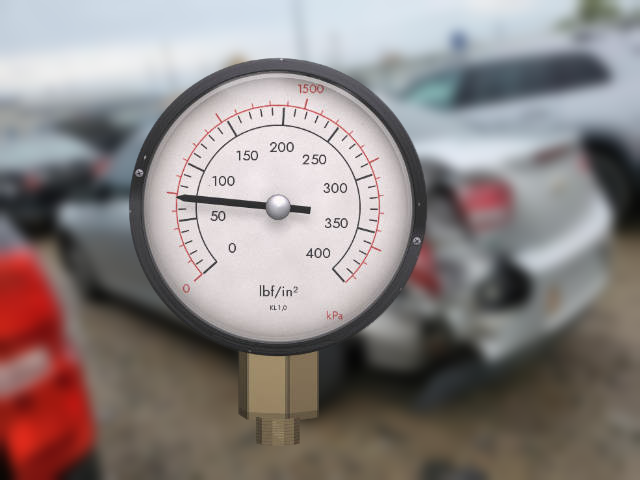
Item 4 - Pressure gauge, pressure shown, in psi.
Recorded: 70 psi
